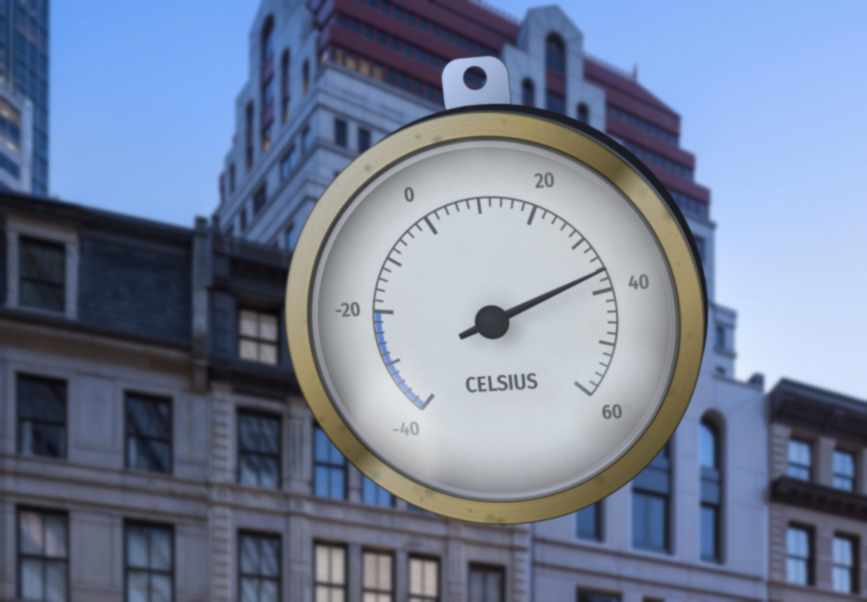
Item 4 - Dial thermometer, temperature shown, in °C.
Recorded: 36 °C
